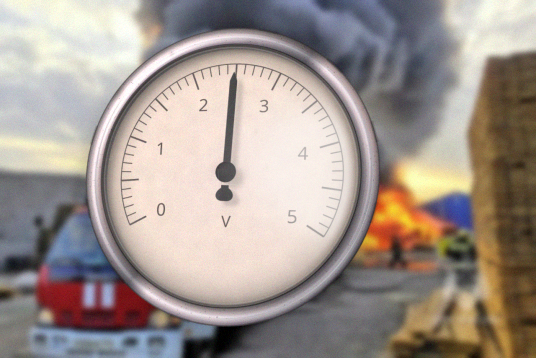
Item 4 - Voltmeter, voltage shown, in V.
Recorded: 2.5 V
